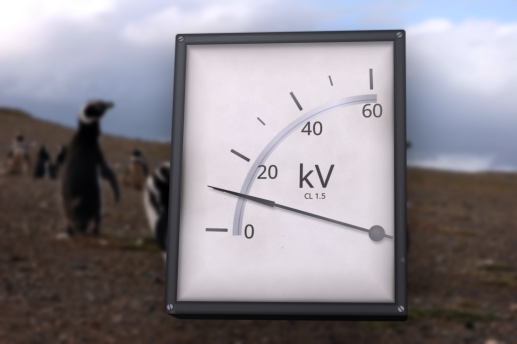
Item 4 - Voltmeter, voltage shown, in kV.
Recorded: 10 kV
